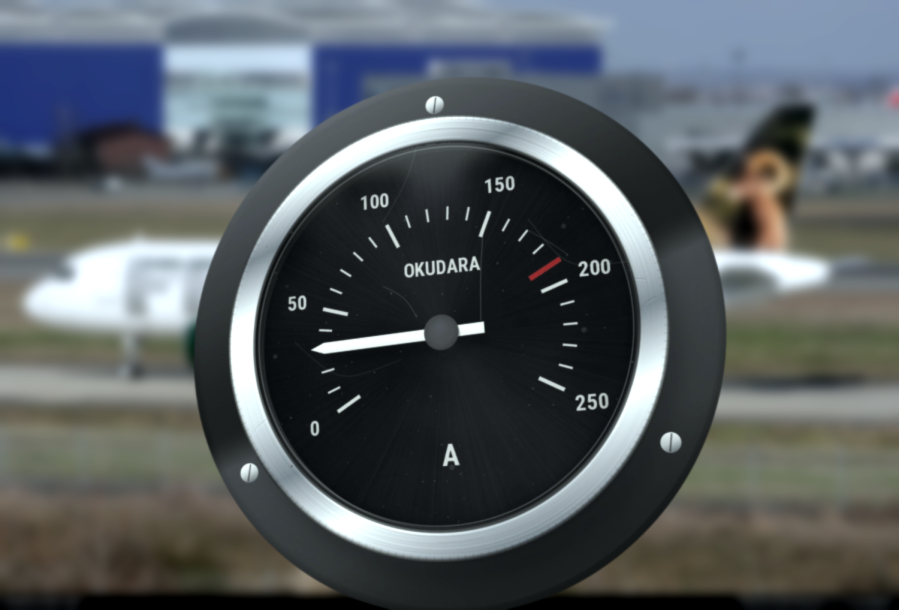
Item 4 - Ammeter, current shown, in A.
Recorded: 30 A
